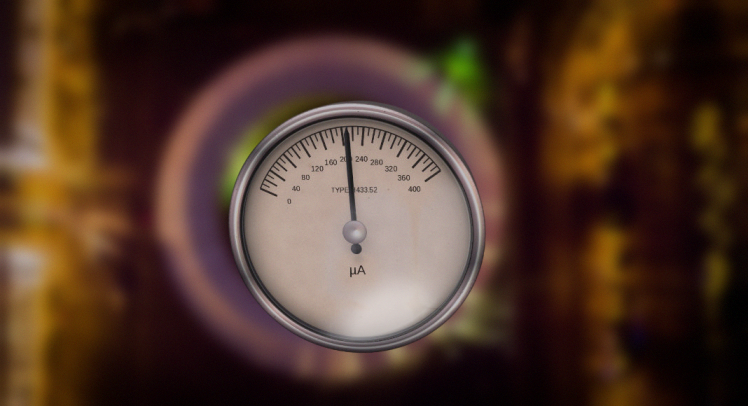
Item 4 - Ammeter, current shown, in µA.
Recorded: 210 µA
